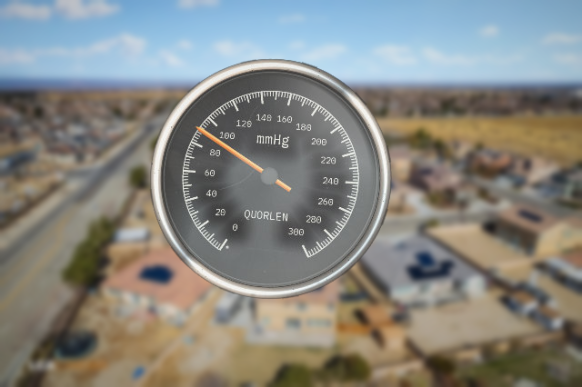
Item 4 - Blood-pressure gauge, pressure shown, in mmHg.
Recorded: 90 mmHg
